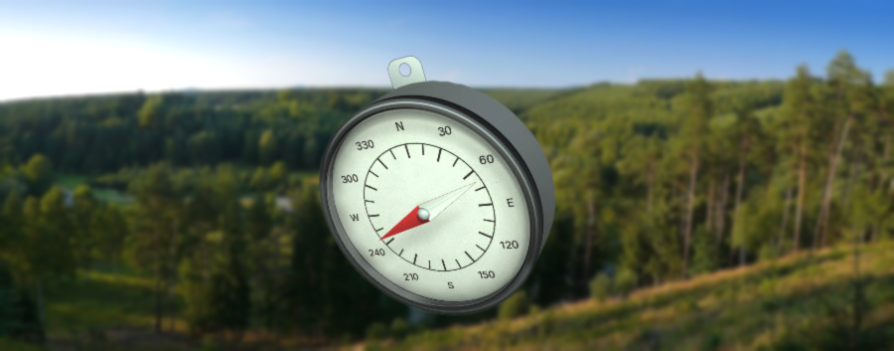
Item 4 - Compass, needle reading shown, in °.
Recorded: 247.5 °
